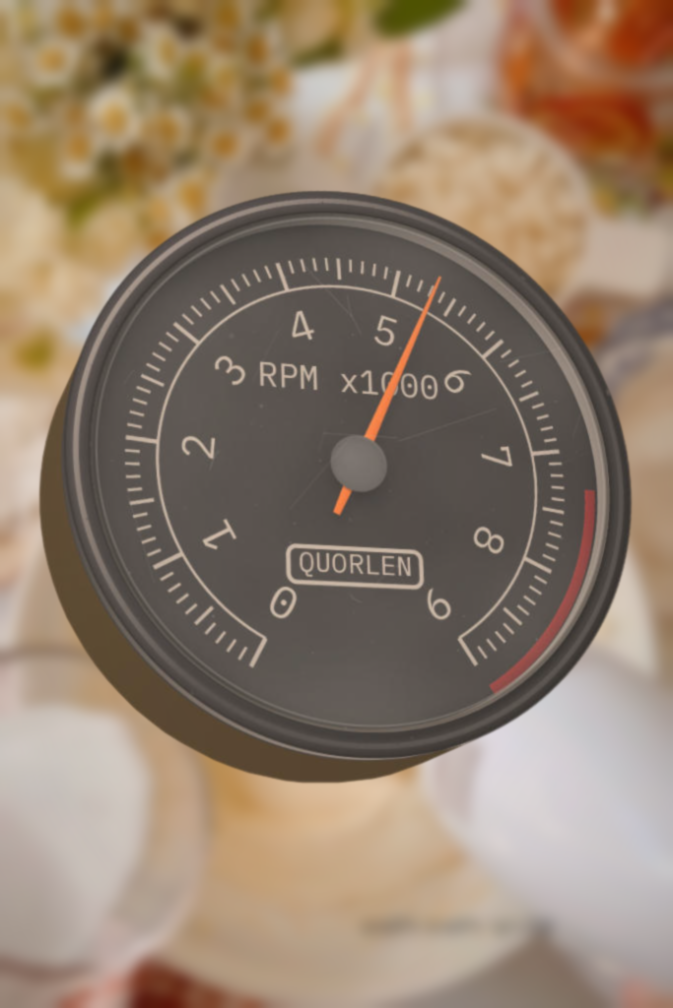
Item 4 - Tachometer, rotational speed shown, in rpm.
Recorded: 5300 rpm
